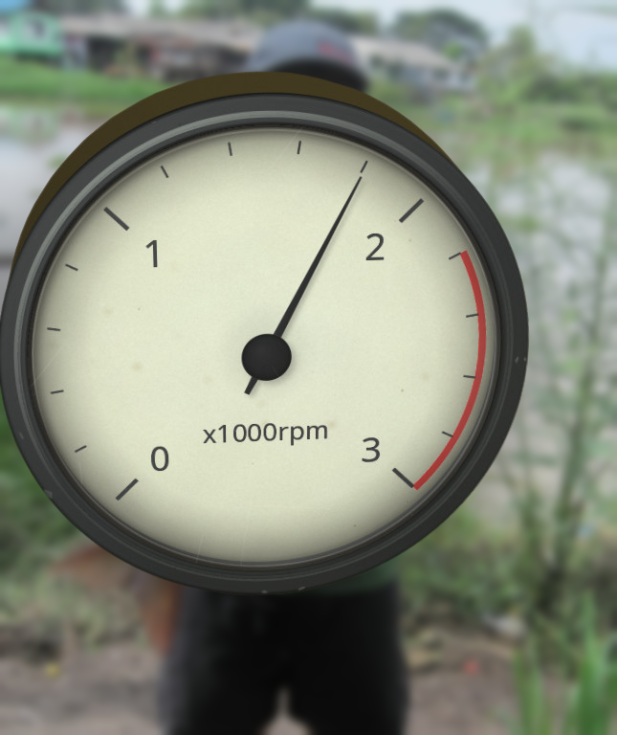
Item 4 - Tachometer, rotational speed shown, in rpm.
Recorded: 1800 rpm
